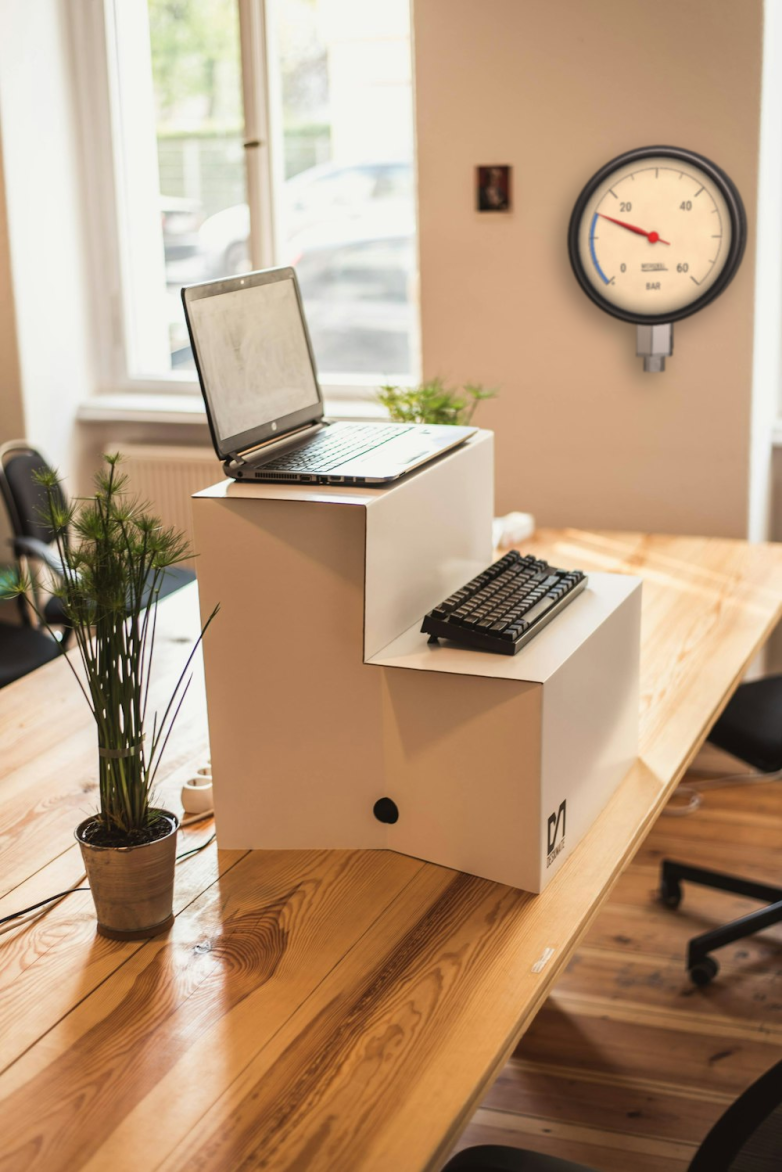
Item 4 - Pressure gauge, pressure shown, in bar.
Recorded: 15 bar
